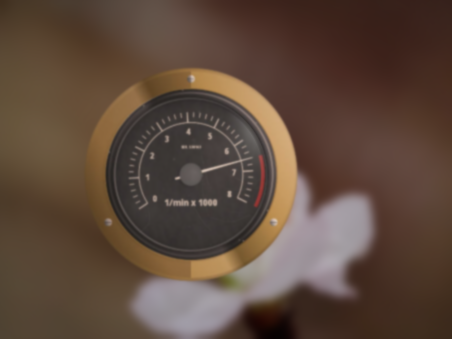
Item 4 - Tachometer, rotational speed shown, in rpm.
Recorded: 6600 rpm
